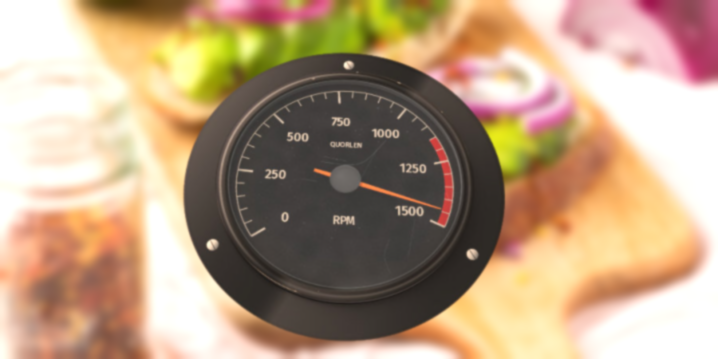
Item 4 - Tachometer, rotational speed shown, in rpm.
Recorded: 1450 rpm
